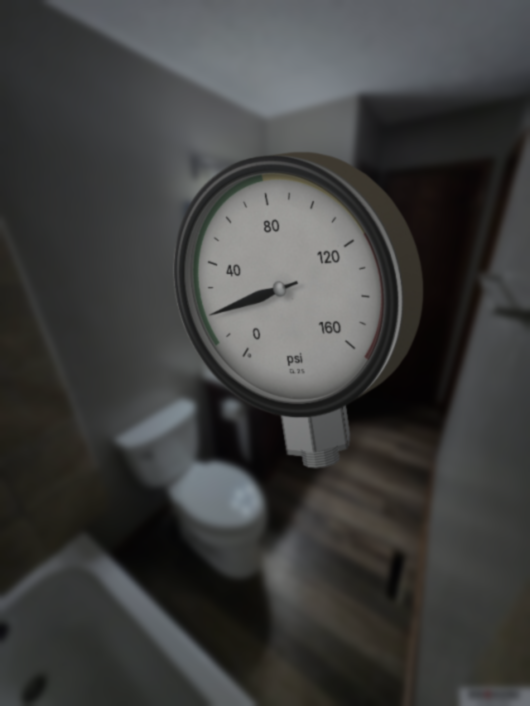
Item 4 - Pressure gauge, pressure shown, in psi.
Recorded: 20 psi
